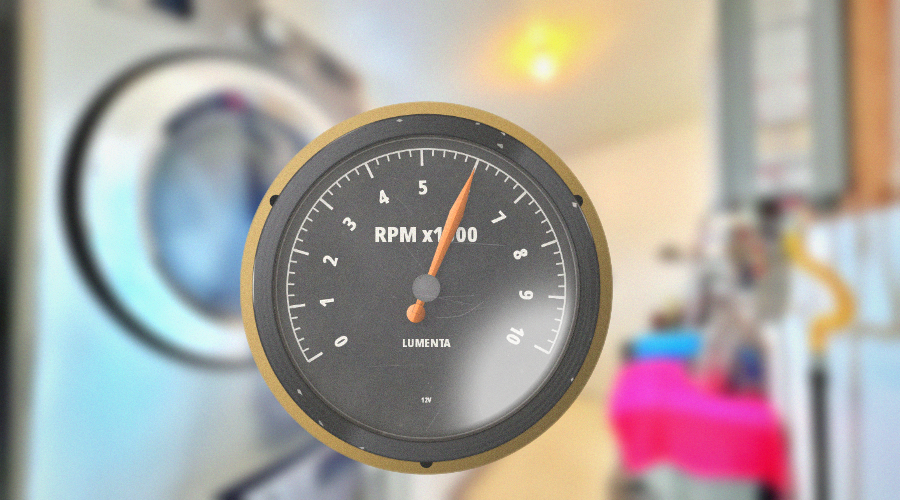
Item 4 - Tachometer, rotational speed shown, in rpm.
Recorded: 6000 rpm
